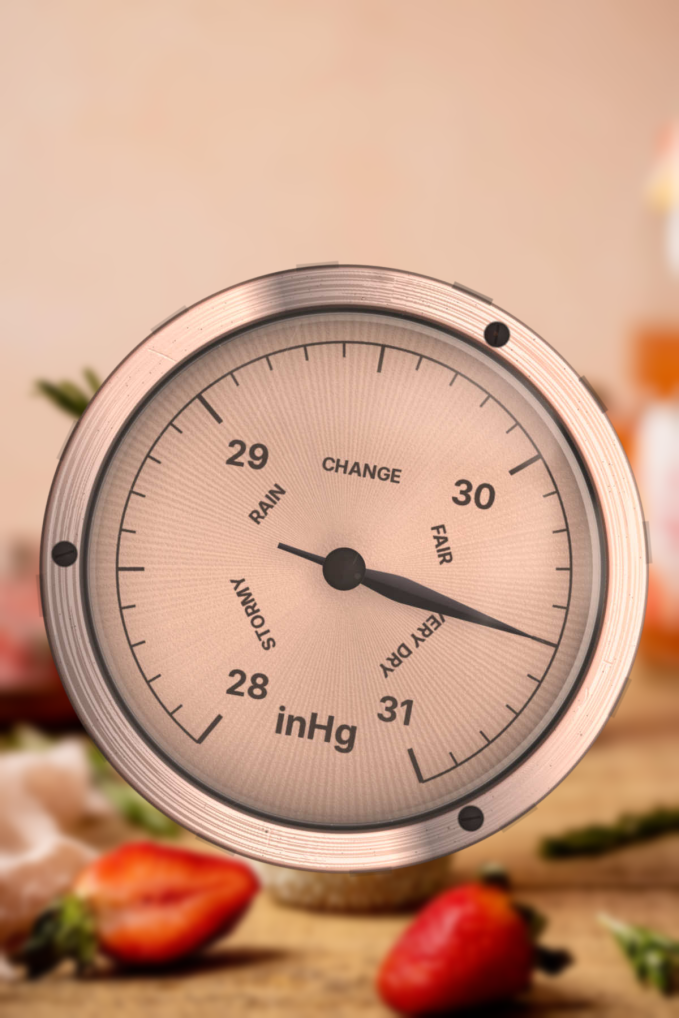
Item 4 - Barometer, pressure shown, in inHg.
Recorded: 30.5 inHg
